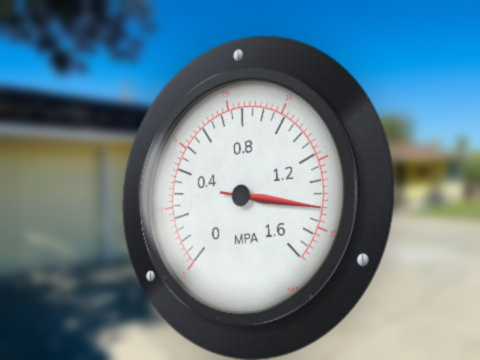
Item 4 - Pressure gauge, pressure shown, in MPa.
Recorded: 1.4 MPa
